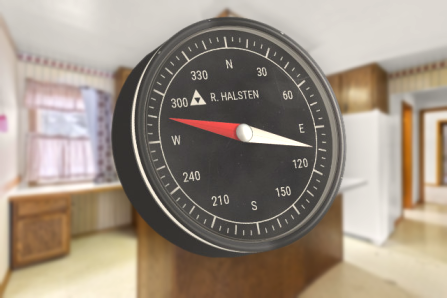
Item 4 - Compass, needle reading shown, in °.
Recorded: 285 °
